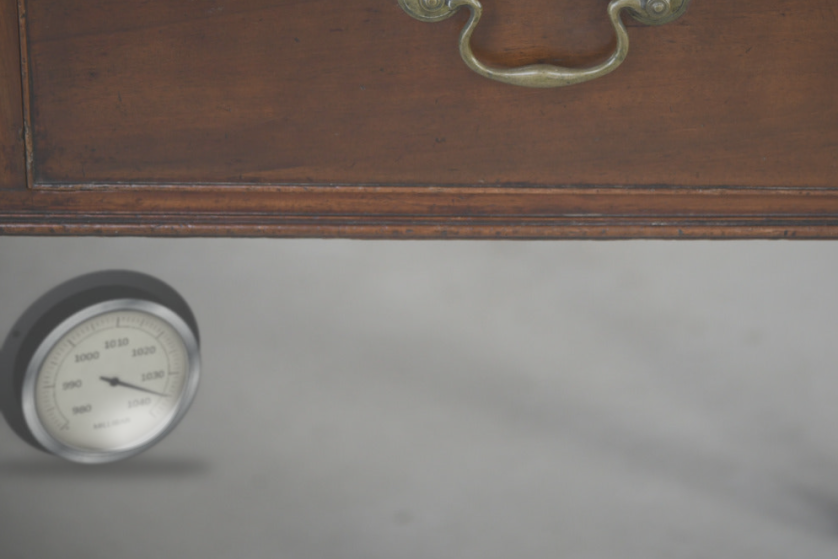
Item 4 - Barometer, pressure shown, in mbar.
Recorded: 1035 mbar
